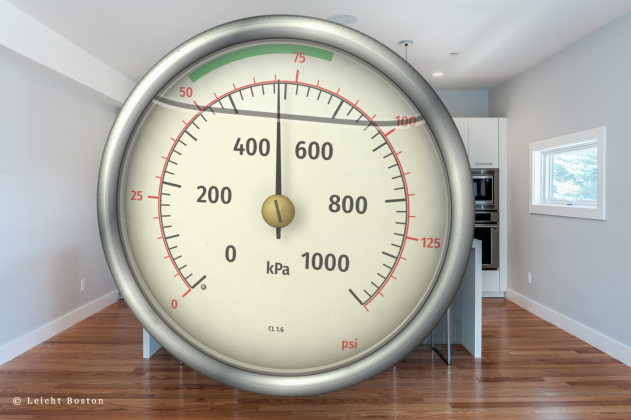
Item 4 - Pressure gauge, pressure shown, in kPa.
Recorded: 490 kPa
